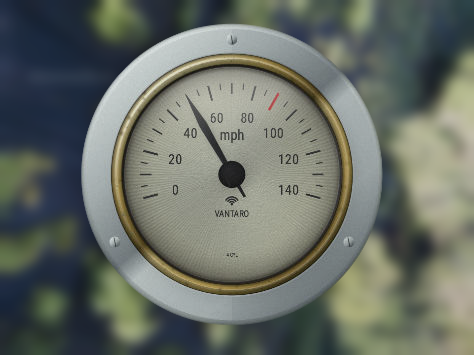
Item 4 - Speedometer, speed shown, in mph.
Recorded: 50 mph
